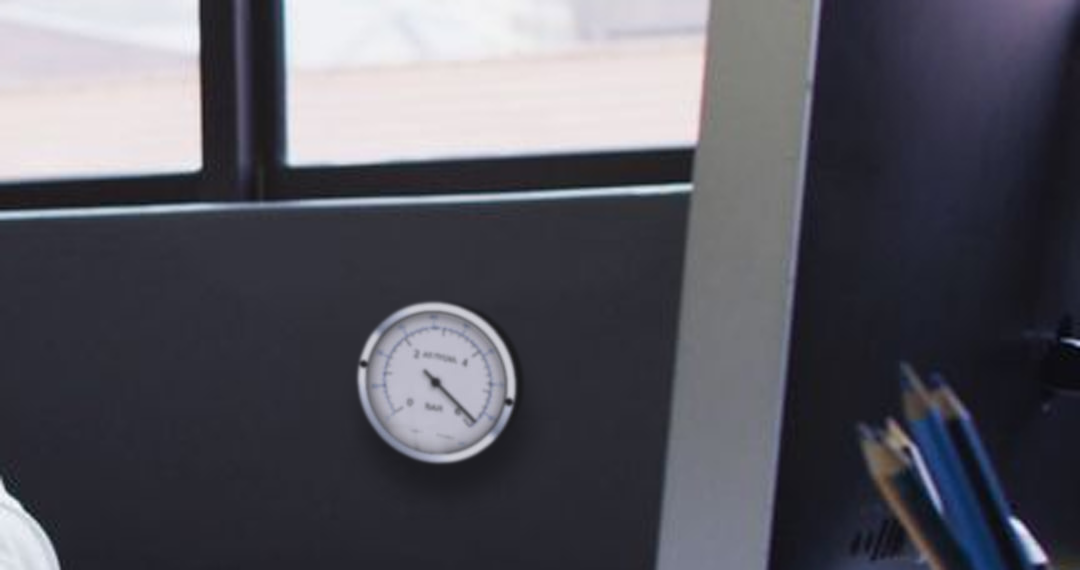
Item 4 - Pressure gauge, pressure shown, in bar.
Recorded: 5.8 bar
